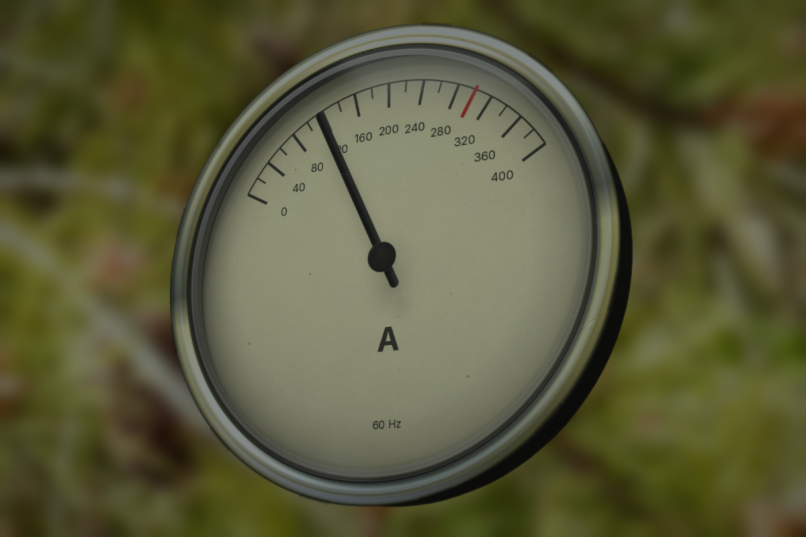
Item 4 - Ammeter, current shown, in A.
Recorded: 120 A
